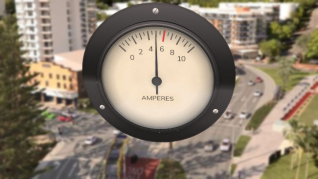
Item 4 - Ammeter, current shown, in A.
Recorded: 5 A
